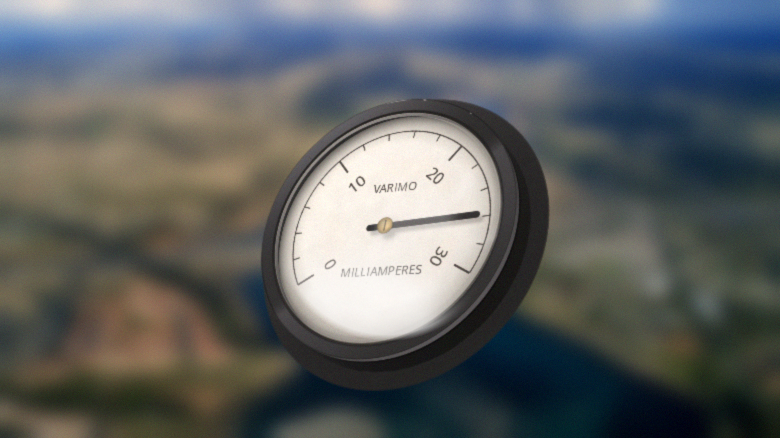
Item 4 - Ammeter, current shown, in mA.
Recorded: 26 mA
